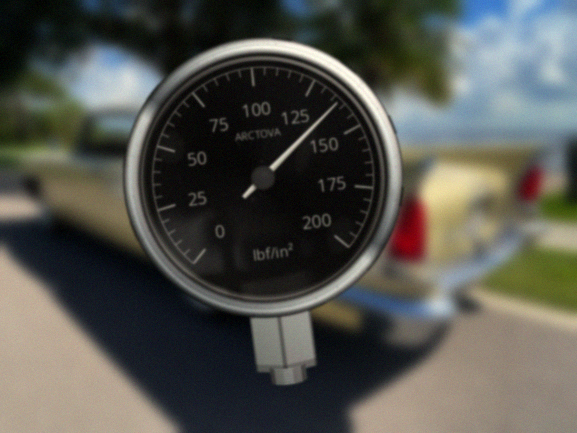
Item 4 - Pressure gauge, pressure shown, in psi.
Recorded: 137.5 psi
